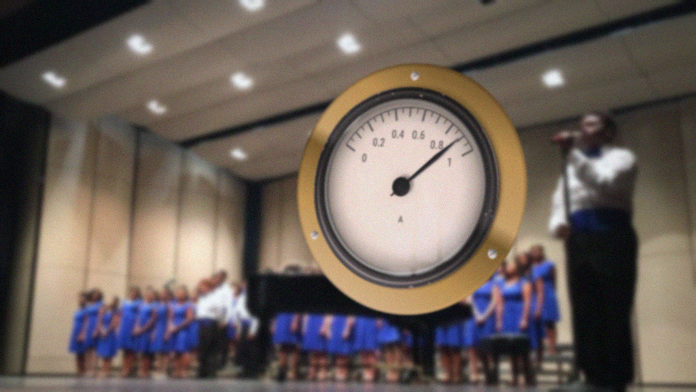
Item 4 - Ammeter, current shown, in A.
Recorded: 0.9 A
